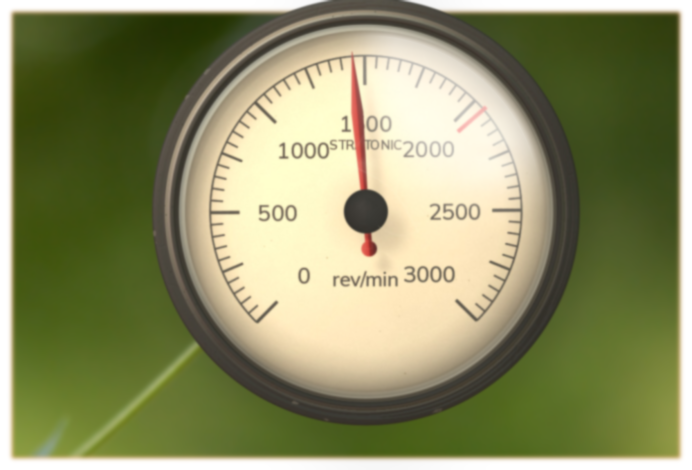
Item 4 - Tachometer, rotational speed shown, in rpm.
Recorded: 1450 rpm
